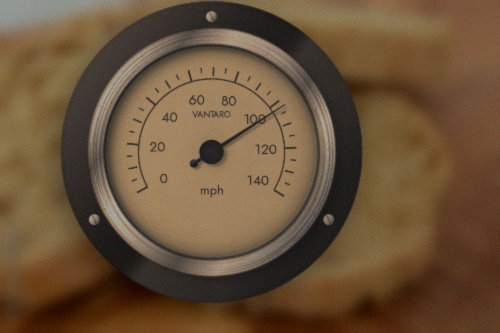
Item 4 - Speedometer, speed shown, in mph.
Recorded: 102.5 mph
